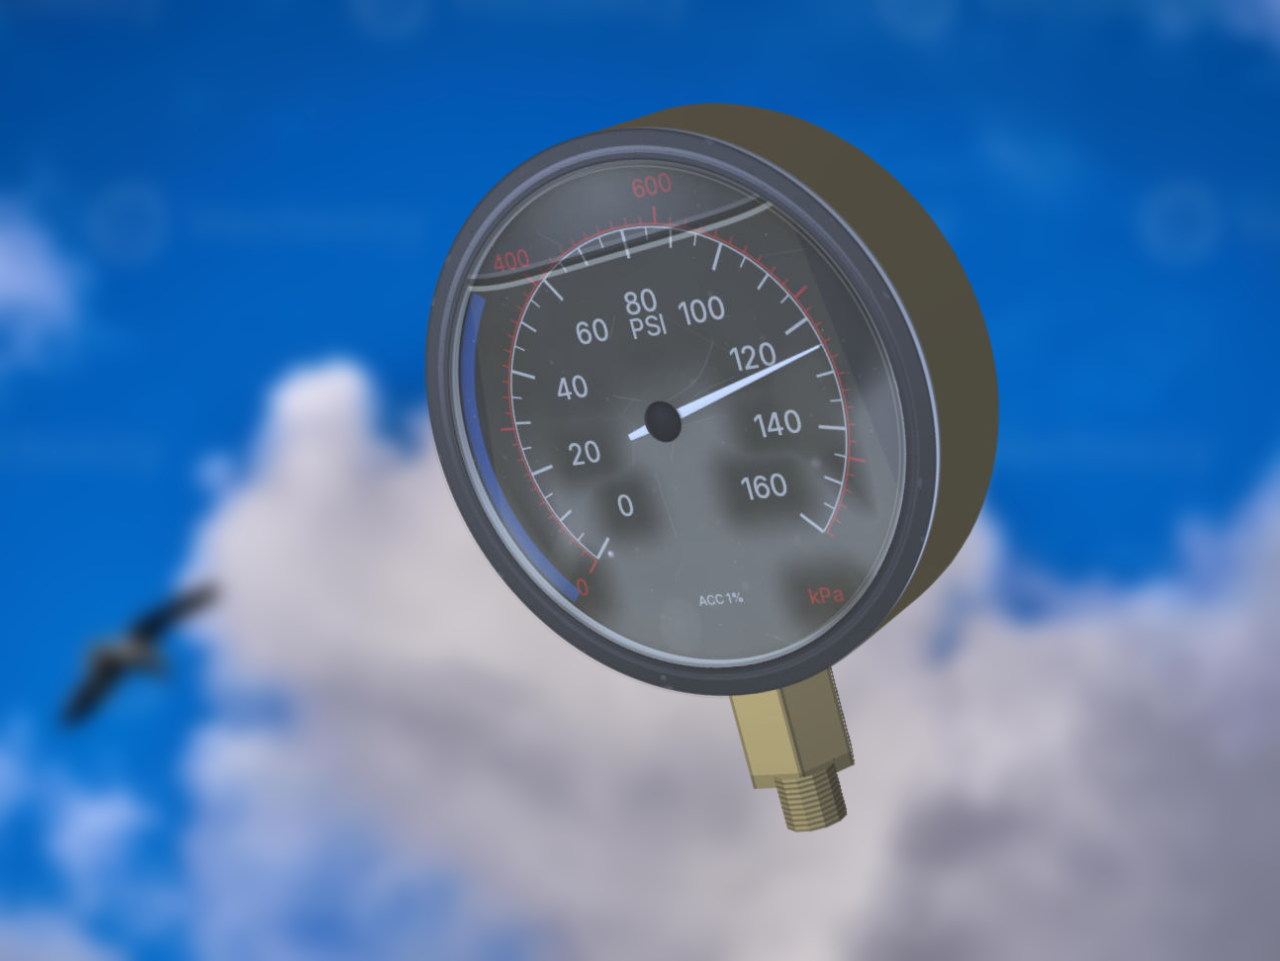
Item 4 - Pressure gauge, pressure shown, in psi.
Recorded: 125 psi
